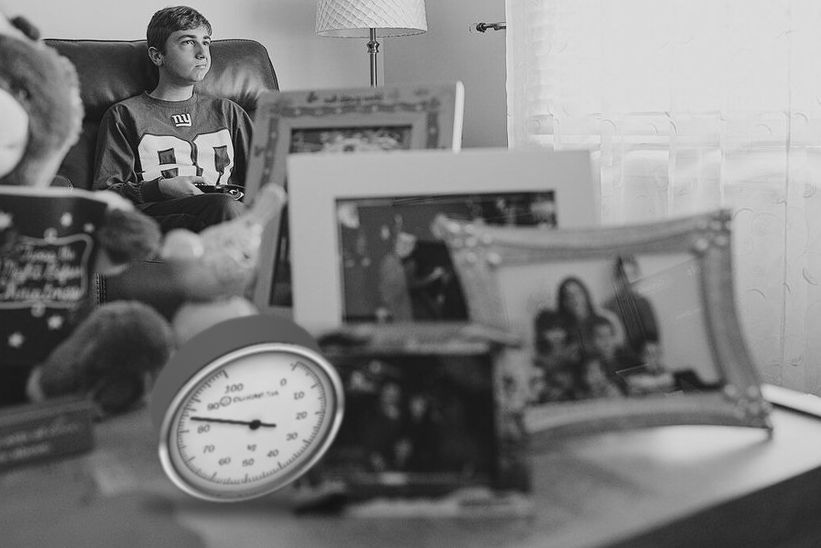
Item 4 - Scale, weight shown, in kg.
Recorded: 85 kg
